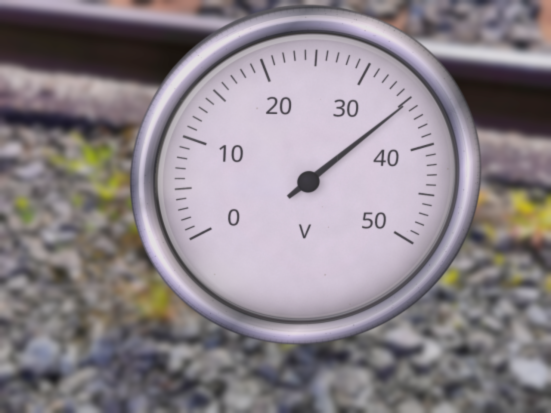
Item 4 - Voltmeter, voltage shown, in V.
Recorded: 35 V
